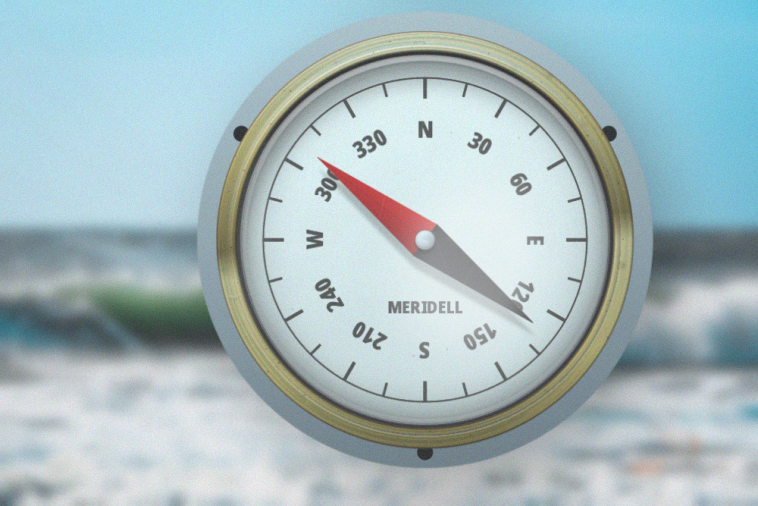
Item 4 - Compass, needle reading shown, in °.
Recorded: 307.5 °
